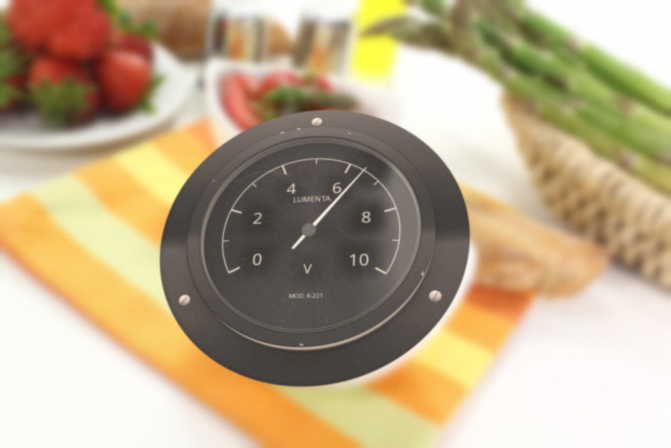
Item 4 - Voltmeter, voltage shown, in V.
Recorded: 6.5 V
